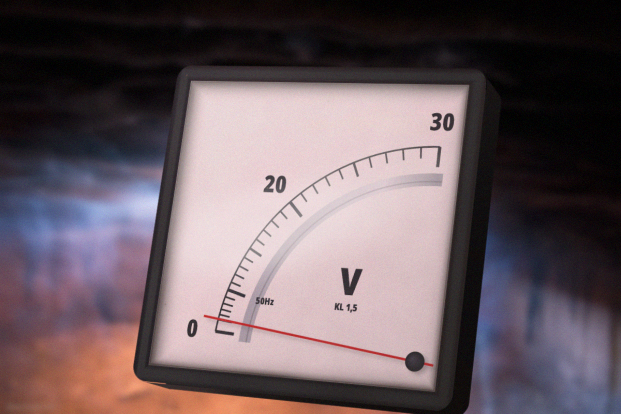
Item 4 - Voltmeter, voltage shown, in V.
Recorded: 5 V
